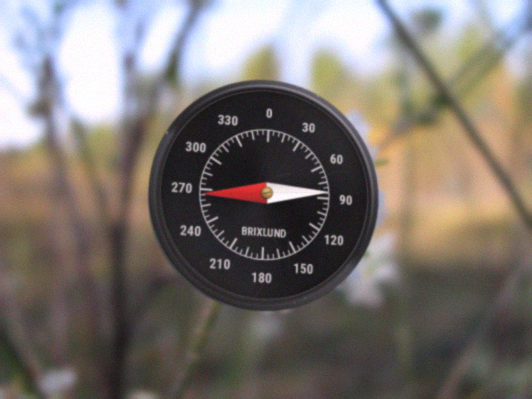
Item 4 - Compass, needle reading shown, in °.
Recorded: 265 °
